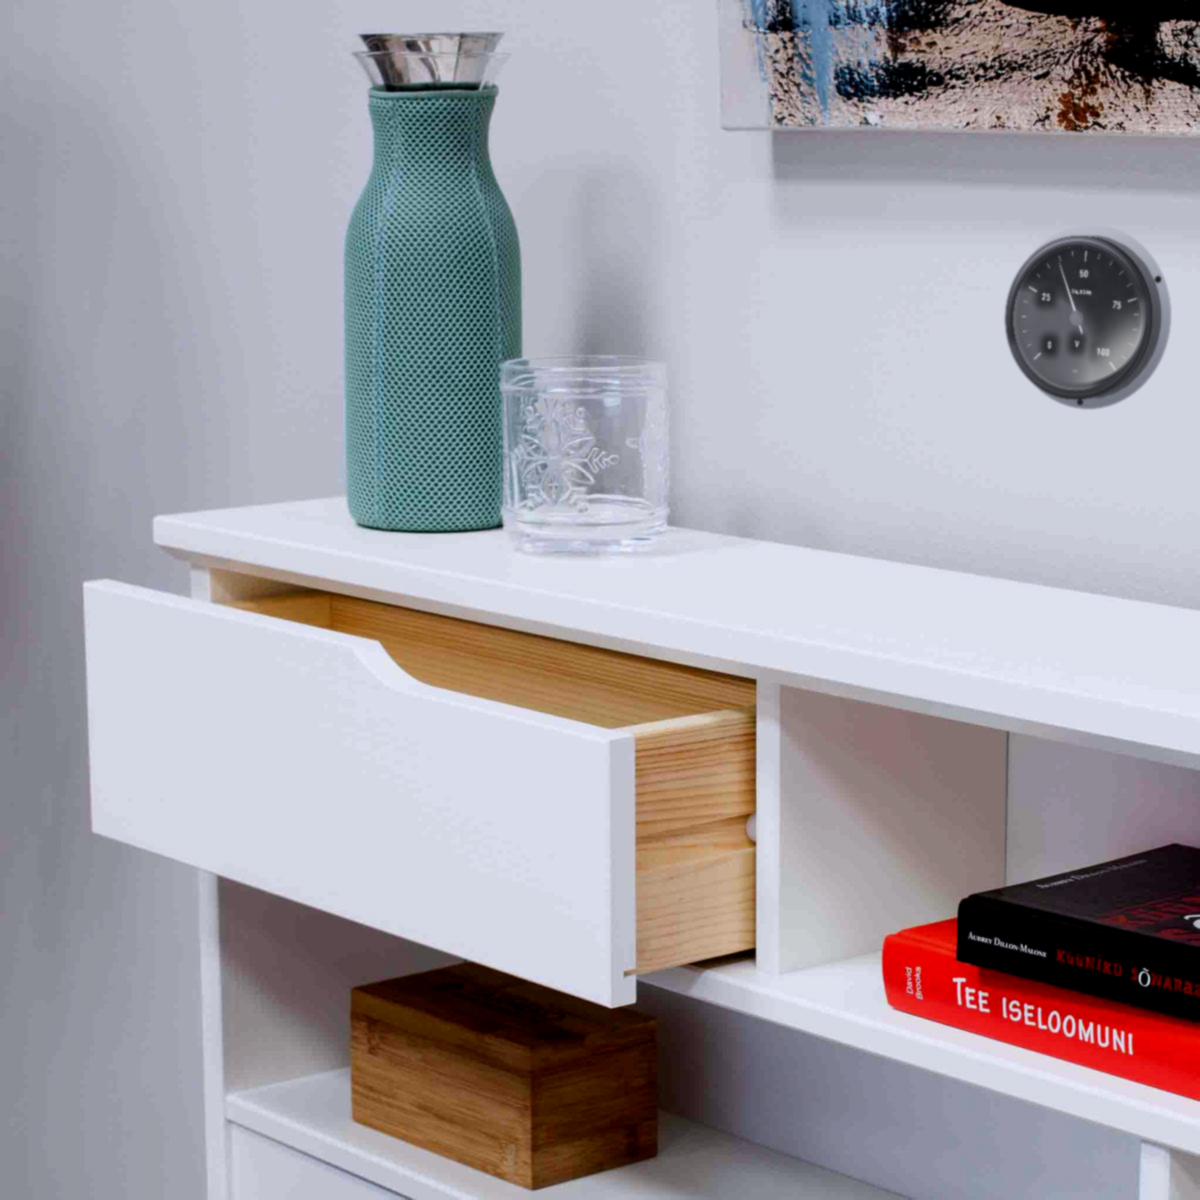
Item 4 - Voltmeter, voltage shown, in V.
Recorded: 40 V
